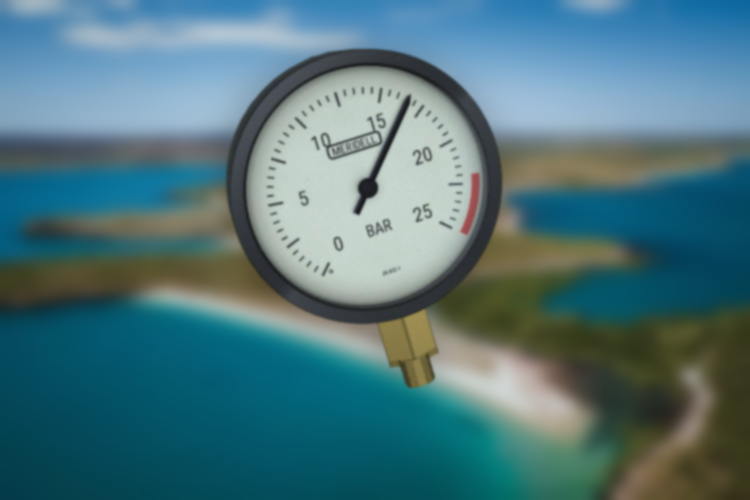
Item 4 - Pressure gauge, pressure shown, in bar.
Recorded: 16.5 bar
